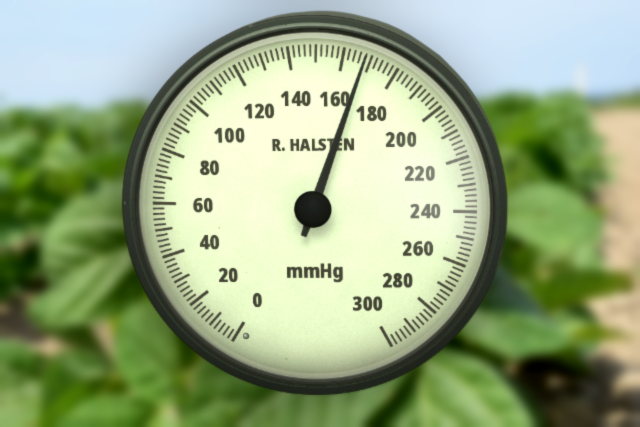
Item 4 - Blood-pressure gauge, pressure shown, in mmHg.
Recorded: 168 mmHg
